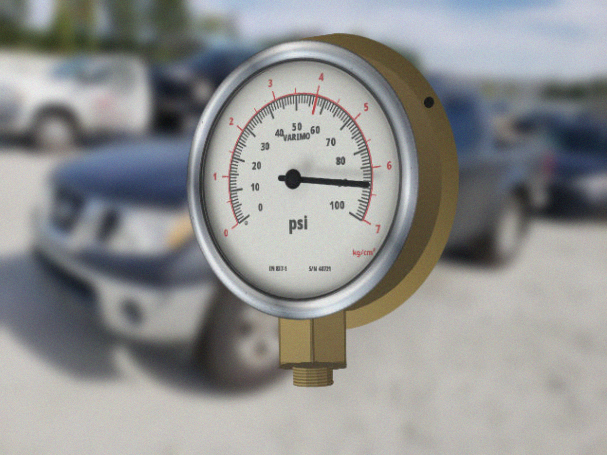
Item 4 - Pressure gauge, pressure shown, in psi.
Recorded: 90 psi
